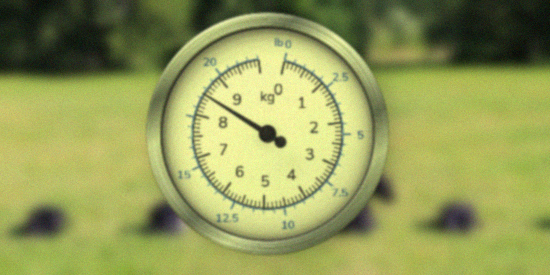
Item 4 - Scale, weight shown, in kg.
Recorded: 8.5 kg
